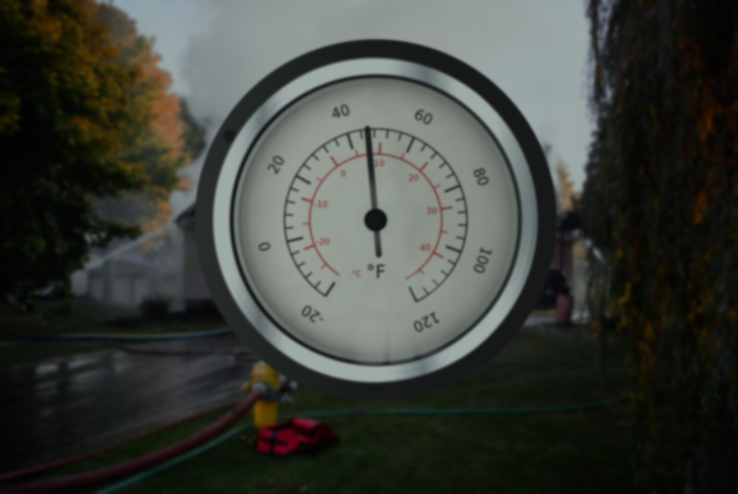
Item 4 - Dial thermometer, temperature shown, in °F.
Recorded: 46 °F
